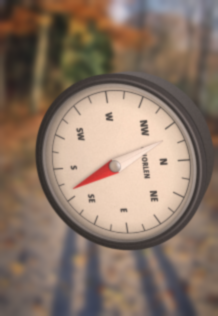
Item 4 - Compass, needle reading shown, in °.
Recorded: 157.5 °
